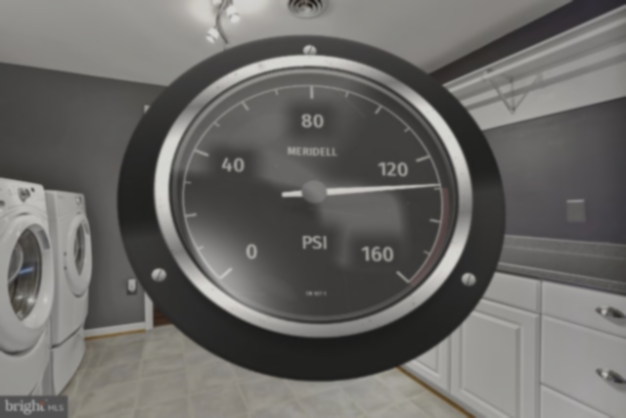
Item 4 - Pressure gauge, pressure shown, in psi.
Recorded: 130 psi
